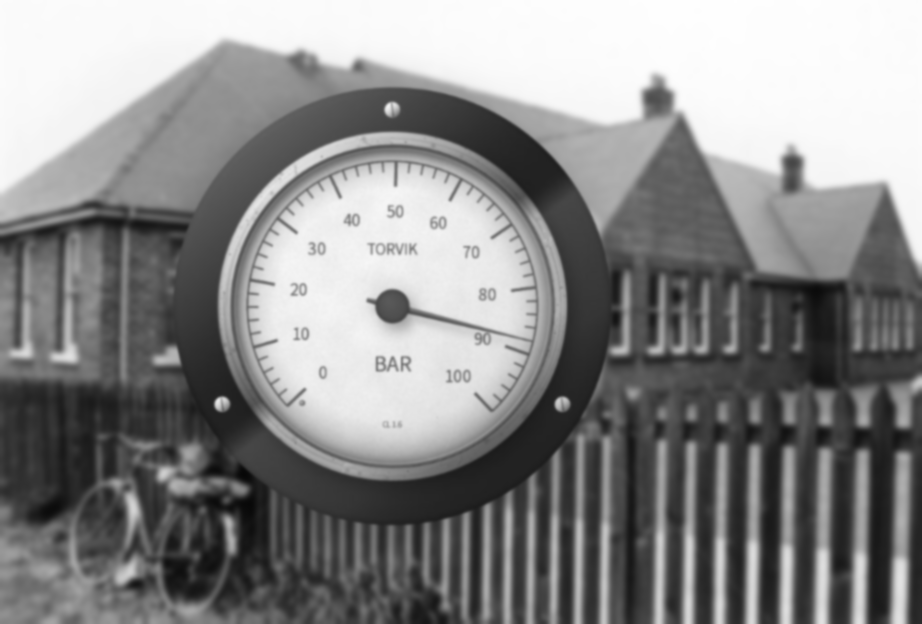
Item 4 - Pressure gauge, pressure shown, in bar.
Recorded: 88 bar
